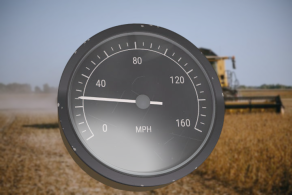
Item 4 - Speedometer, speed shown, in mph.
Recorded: 25 mph
